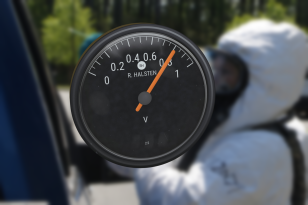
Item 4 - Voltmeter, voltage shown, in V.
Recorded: 0.8 V
